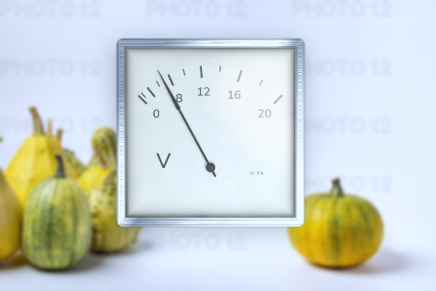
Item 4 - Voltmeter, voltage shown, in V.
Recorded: 7 V
